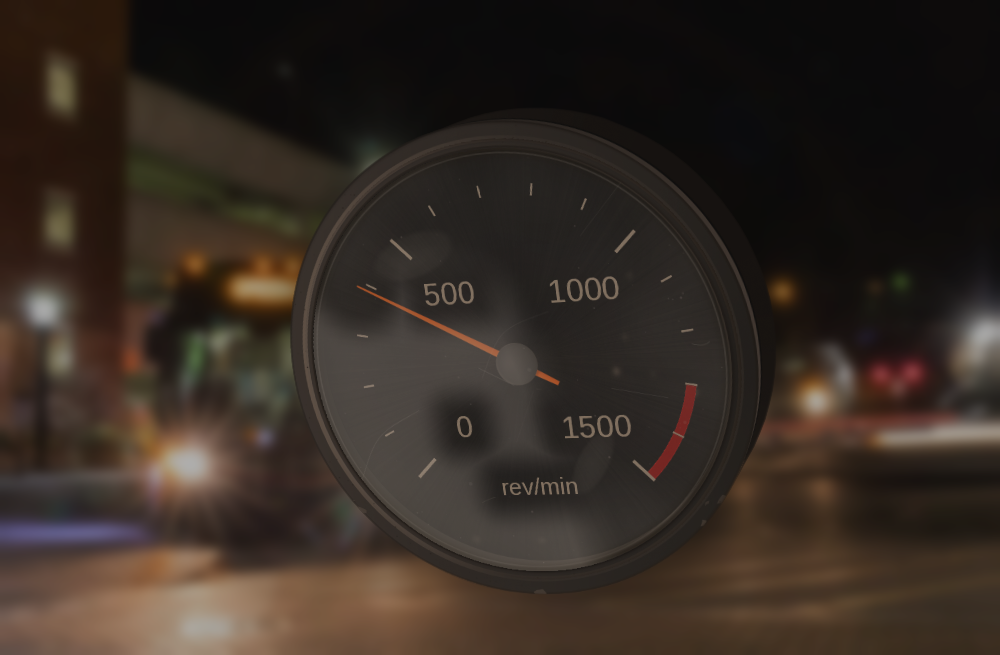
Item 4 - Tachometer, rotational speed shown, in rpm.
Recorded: 400 rpm
